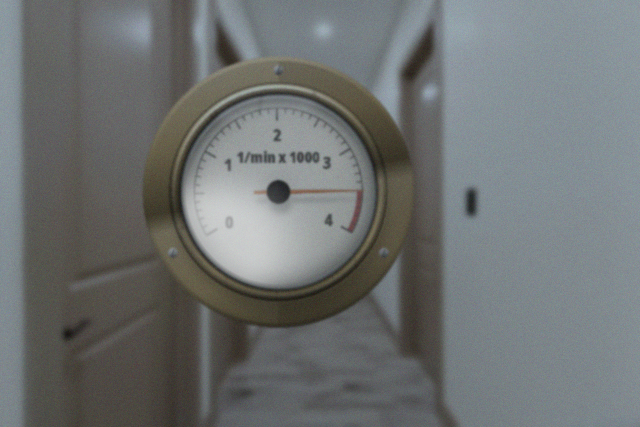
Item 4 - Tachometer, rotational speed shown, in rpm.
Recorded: 3500 rpm
